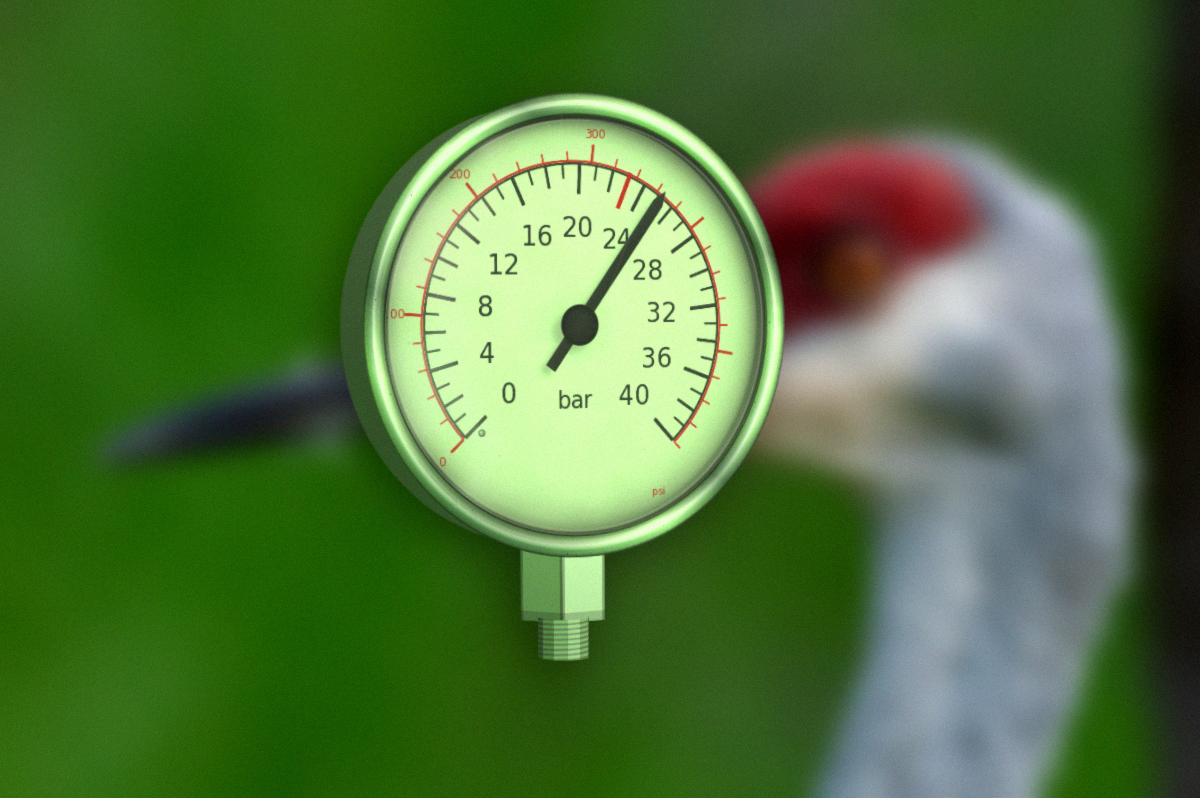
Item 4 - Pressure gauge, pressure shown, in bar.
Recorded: 25 bar
